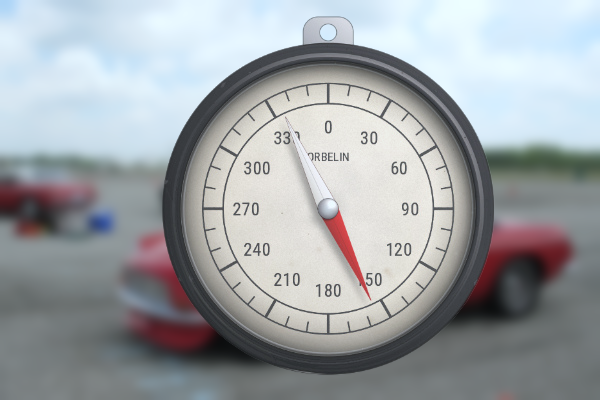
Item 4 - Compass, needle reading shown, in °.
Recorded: 155 °
